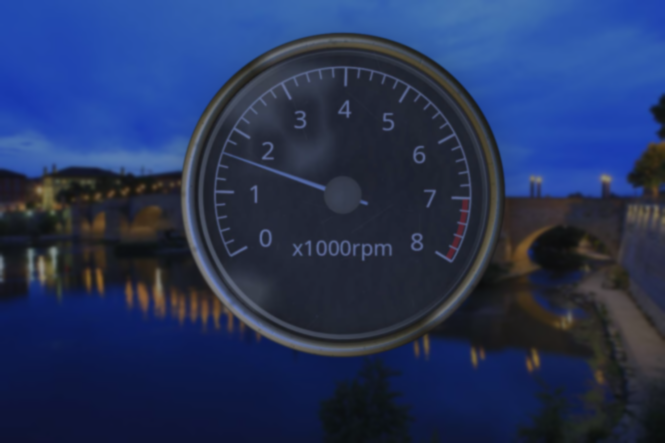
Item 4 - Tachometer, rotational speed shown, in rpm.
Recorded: 1600 rpm
